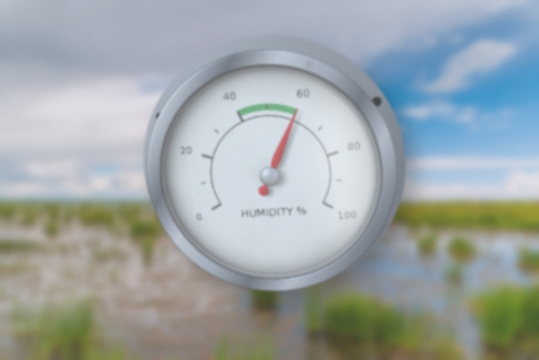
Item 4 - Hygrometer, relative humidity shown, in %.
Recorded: 60 %
